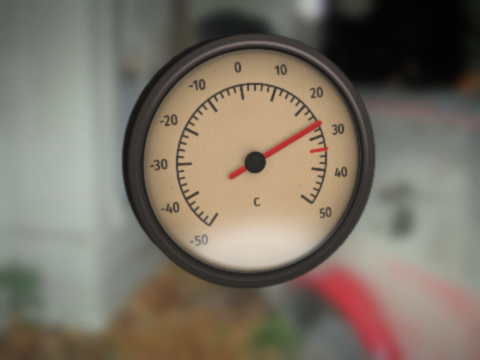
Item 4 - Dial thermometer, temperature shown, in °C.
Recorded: 26 °C
